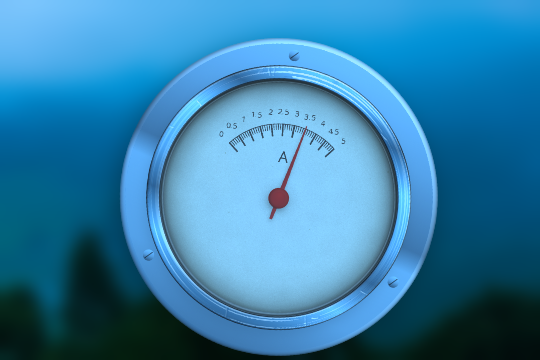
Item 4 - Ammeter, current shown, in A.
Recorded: 3.5 A
